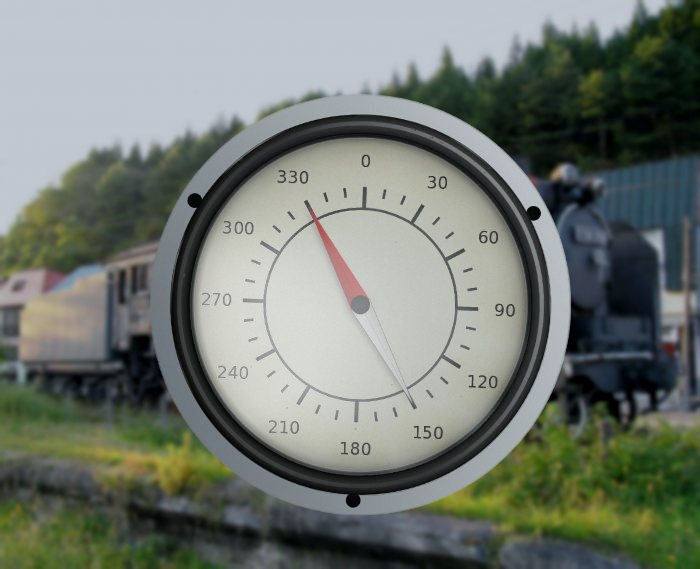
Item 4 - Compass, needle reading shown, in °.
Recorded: 330 °
